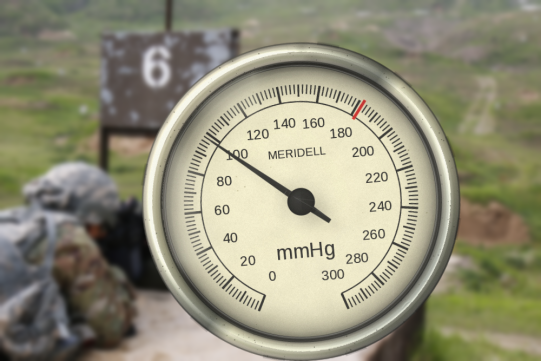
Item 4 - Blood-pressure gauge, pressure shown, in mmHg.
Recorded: 98 mmHg
